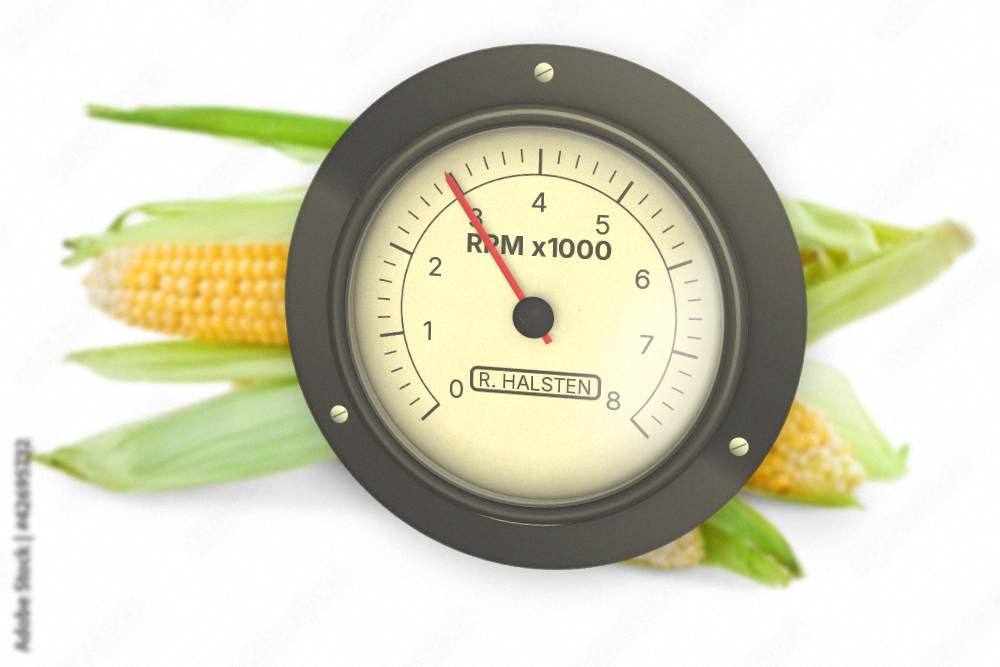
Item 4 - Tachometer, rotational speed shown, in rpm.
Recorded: 3000 rpm
